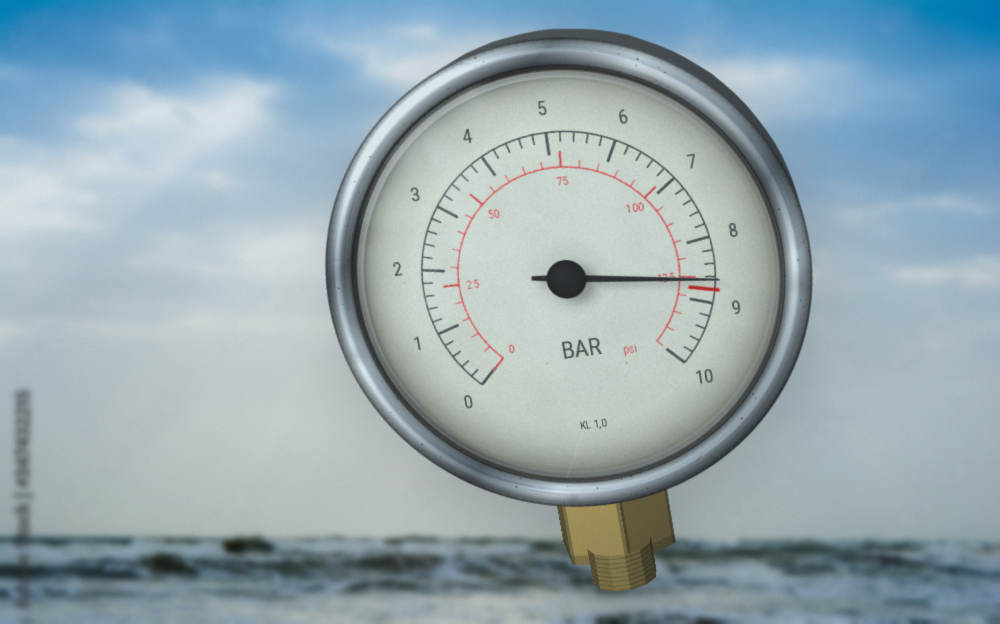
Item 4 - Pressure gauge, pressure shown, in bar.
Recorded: 8.6 bar
